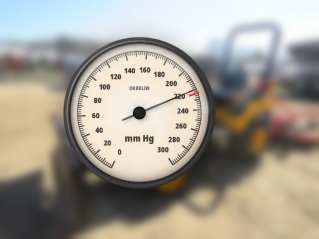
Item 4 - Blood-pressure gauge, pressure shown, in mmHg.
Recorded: 220 mmHg
